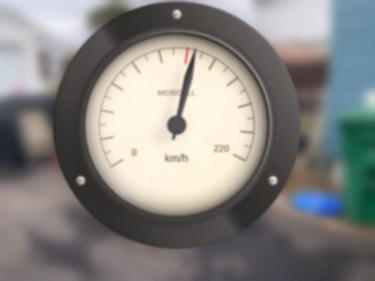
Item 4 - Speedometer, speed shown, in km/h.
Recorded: 125 km/h
